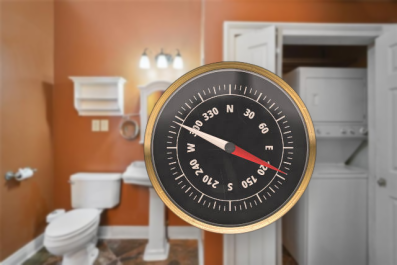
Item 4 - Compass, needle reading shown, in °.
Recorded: 115 °
